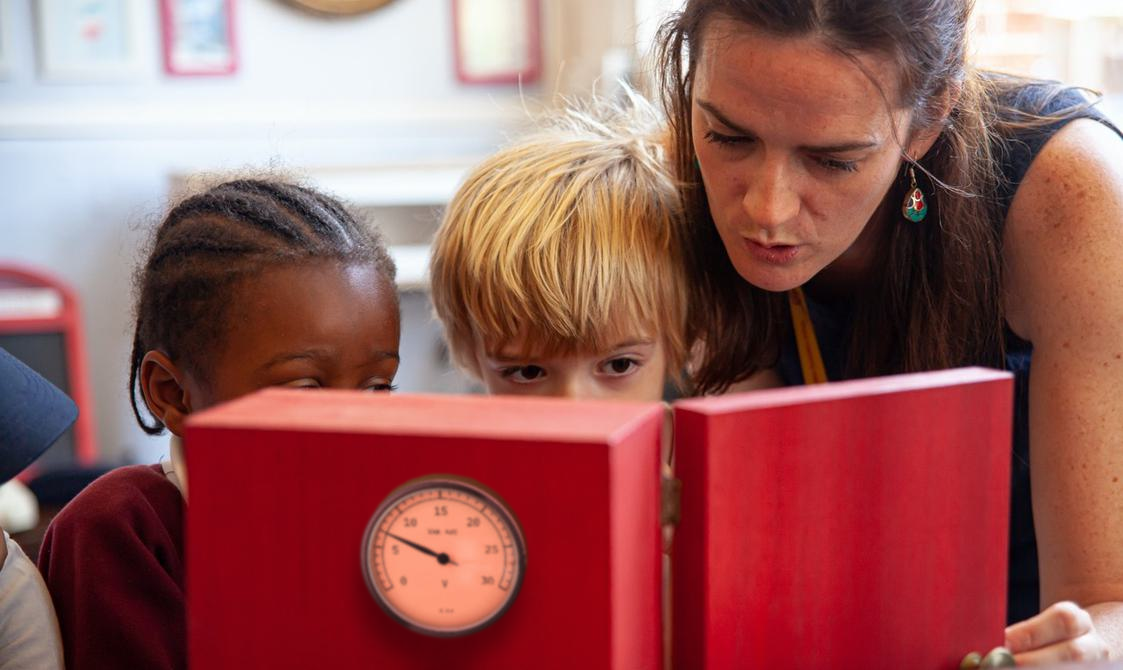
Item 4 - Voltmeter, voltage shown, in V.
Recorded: 7 V
